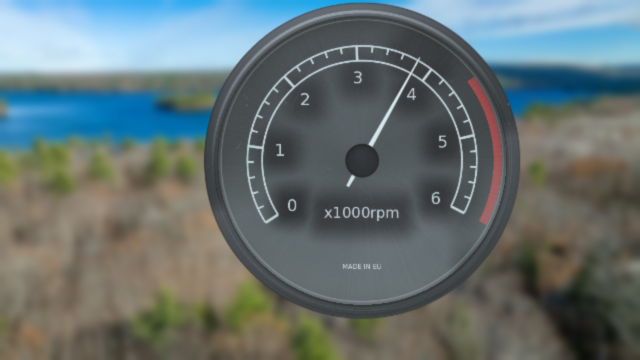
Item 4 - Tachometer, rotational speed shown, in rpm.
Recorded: 3800 rpm
